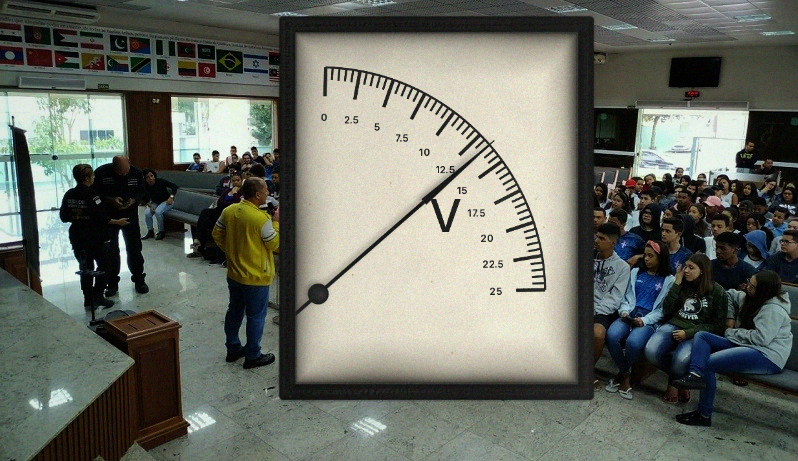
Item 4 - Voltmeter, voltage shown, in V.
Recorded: 13.5 V
